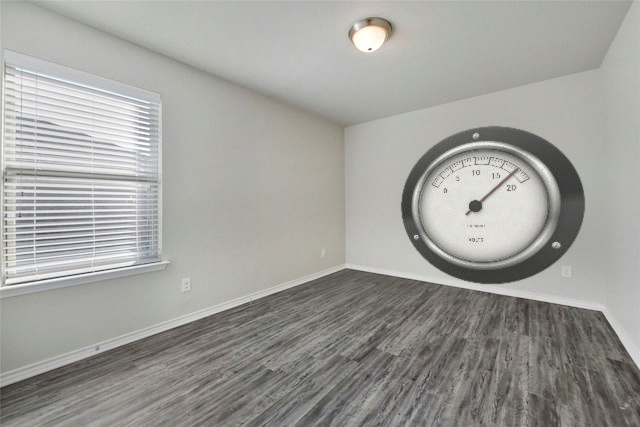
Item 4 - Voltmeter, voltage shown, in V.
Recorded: 17.5 V
